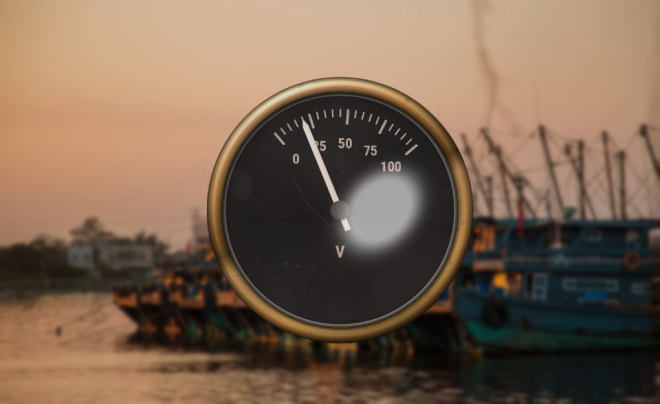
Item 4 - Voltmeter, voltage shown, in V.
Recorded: 20 V
